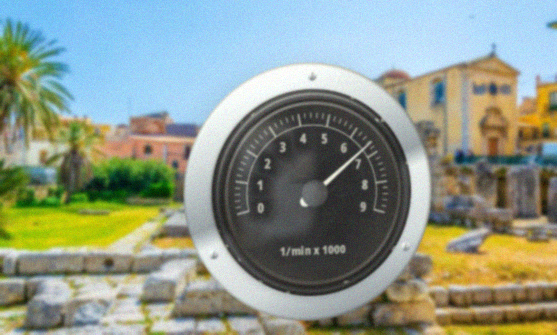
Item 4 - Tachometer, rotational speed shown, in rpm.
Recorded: 6600 rpm
